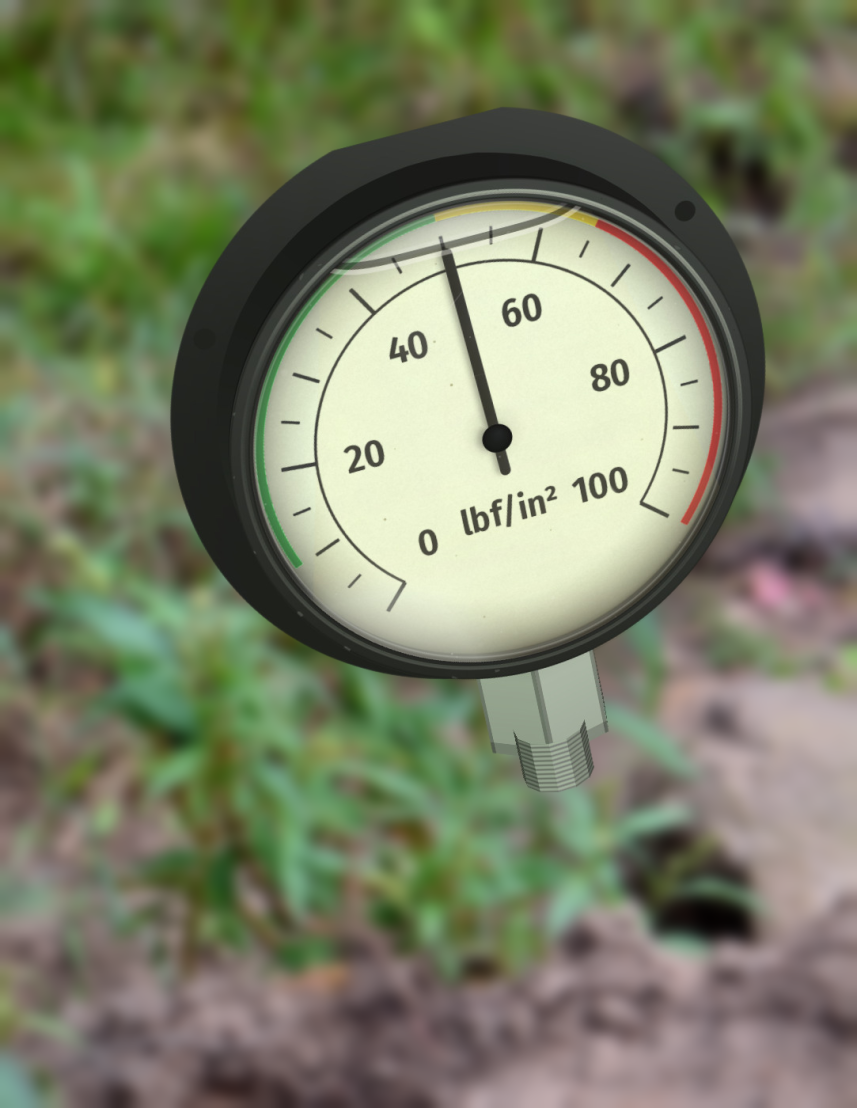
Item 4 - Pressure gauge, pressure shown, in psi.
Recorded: 50 psi
